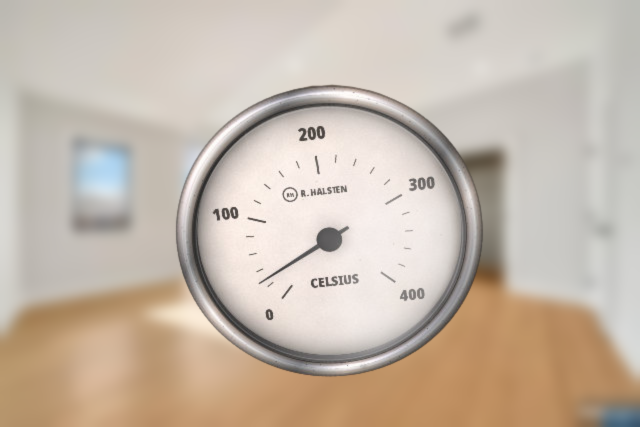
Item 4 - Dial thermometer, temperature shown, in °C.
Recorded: 30 °C
